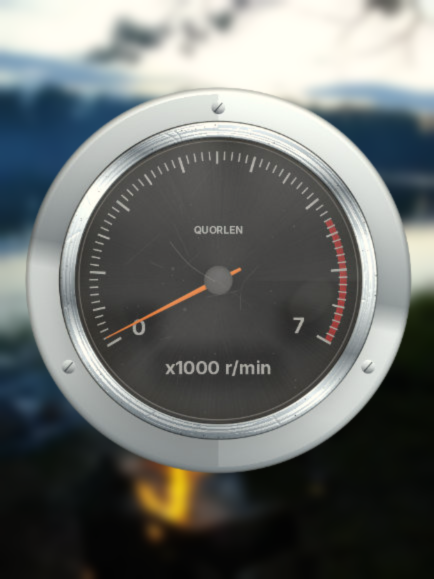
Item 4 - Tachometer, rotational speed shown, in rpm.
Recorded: 100 rpm
